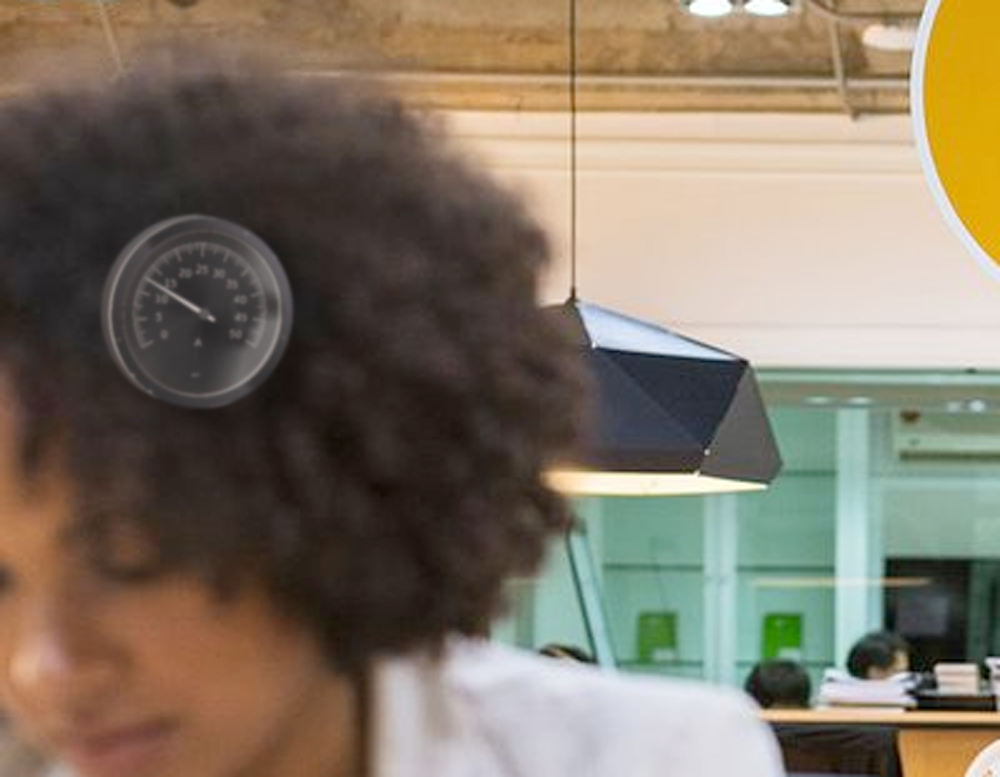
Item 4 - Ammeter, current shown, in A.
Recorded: 12.5 A
